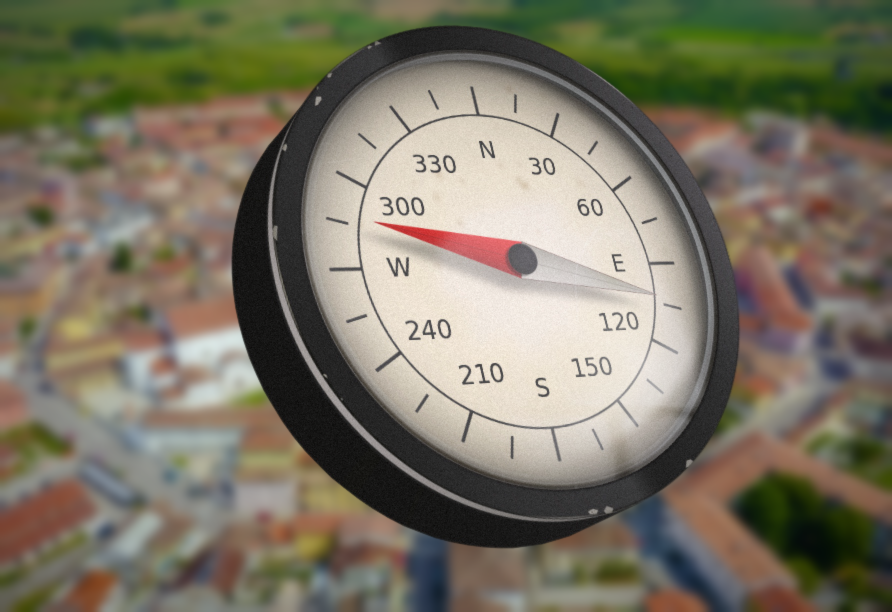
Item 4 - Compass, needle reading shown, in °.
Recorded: 285 °
